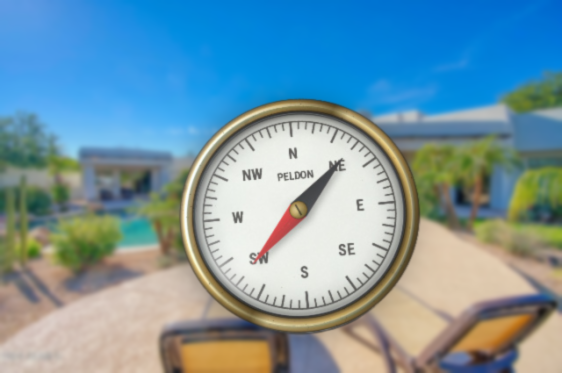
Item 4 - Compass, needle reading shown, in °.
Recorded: 225 °
